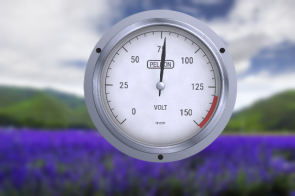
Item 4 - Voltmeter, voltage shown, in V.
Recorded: 77.5 V
